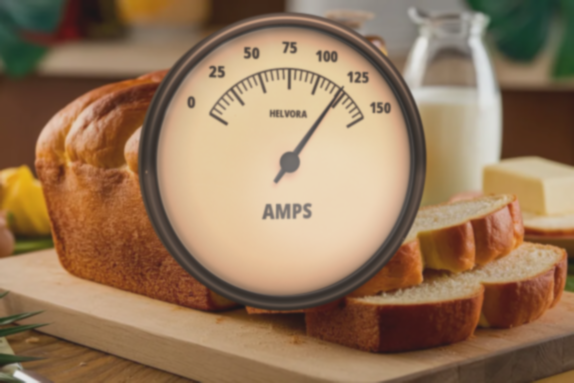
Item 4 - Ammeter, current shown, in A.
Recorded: 120 A
